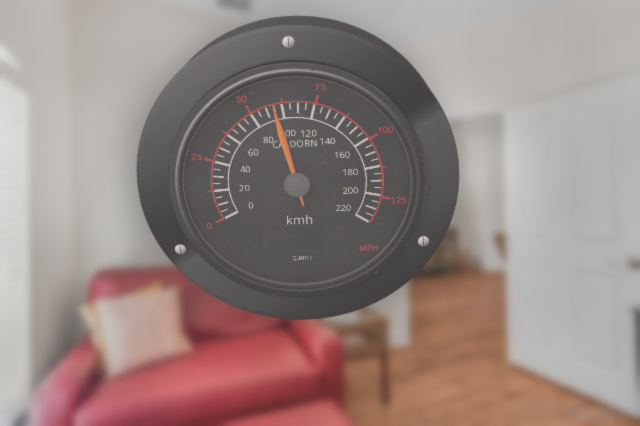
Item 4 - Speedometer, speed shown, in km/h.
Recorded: 95 km/h
